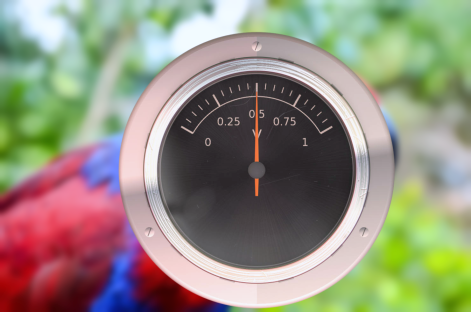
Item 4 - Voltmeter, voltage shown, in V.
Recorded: 0.5 V
